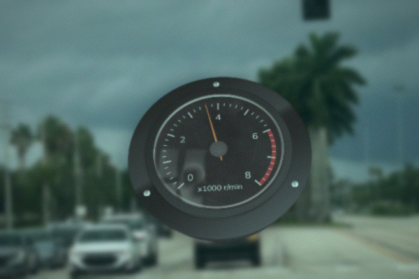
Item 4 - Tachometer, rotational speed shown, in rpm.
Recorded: 3600 rpm
